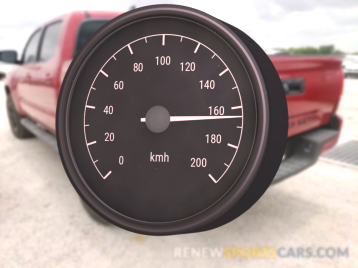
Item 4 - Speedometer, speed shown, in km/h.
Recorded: 165 km/h
